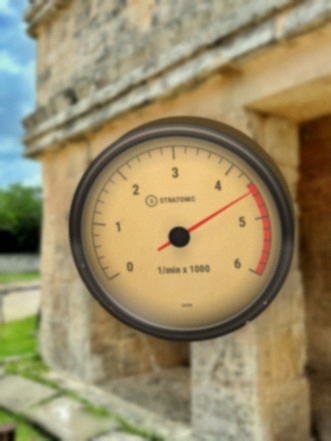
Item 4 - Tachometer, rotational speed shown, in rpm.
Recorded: 4500 rpm
